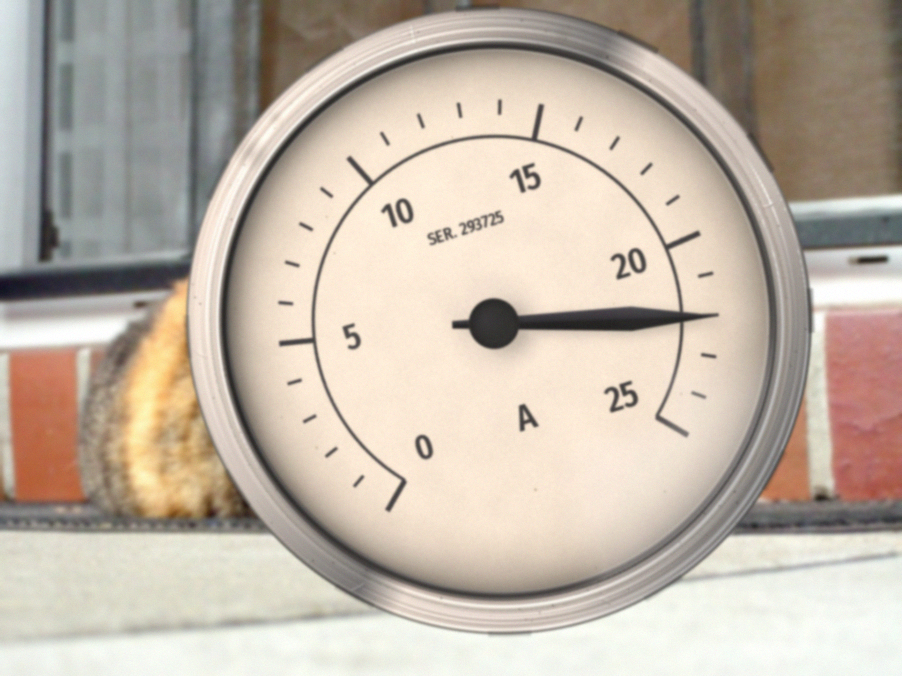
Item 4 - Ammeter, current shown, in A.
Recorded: 22 A
